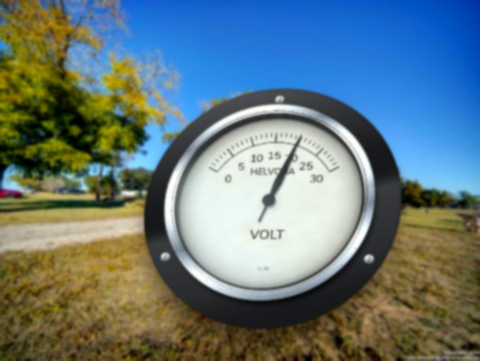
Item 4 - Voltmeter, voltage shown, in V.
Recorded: 20 V
